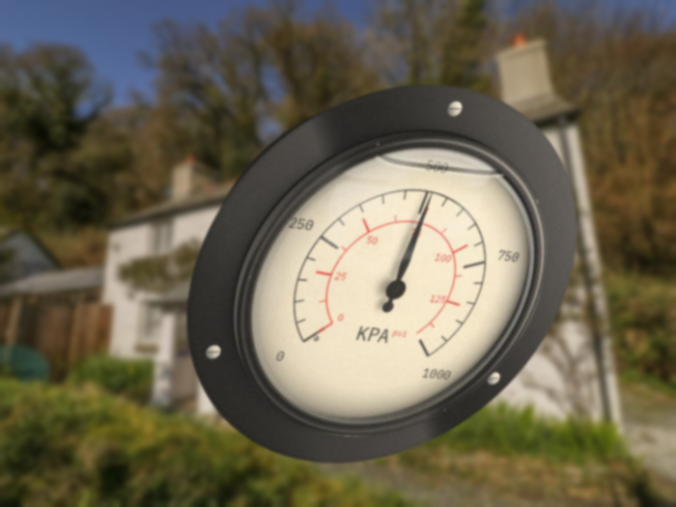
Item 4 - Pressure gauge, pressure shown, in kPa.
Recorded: 500 kPa
